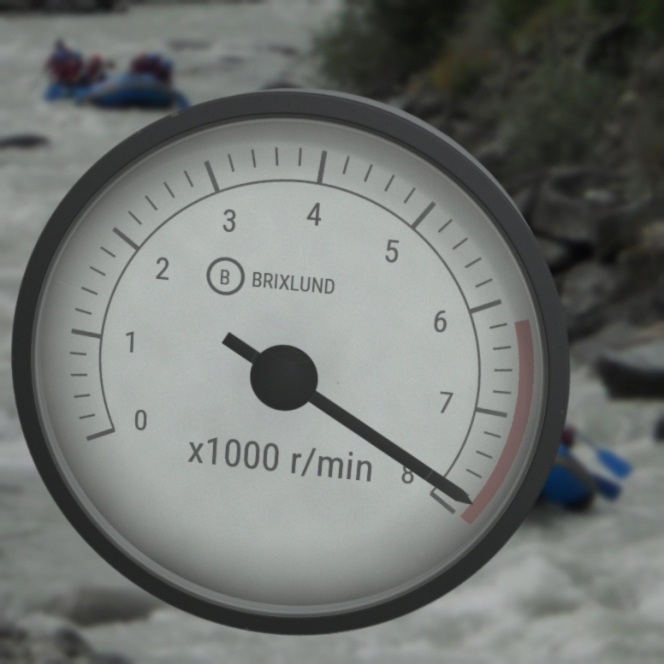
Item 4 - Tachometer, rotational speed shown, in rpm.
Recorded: 7800 rpm
